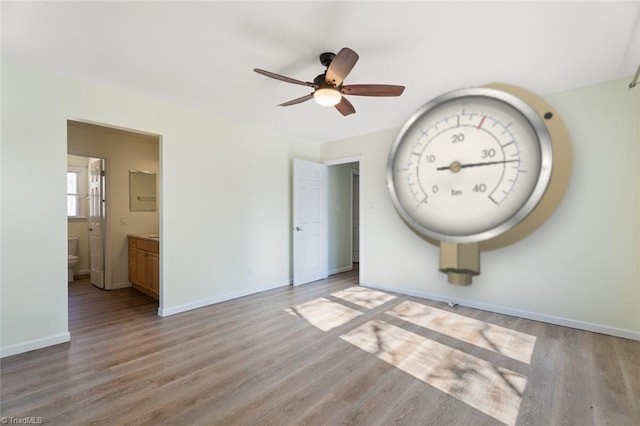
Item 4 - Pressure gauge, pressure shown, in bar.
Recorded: 33 bar
